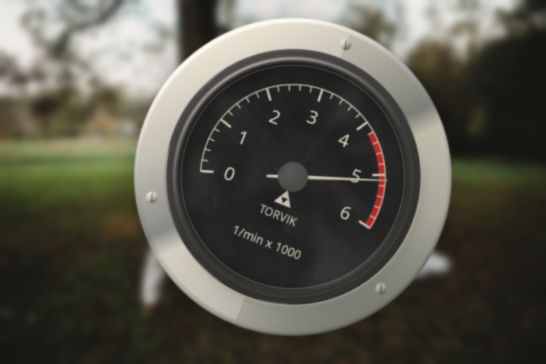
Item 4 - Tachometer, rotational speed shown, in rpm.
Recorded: 5100 rpm
